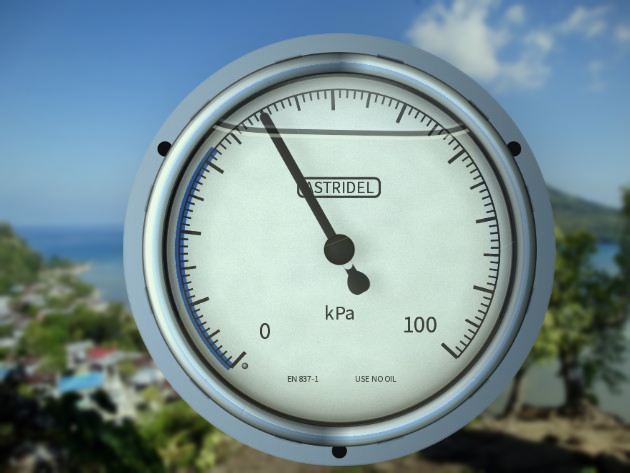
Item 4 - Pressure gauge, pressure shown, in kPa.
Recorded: 40 kPa
